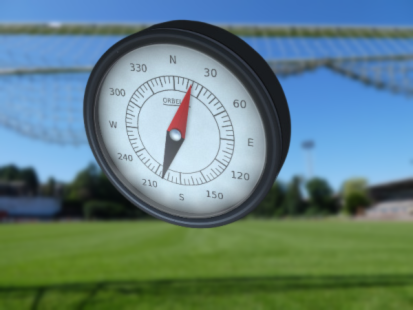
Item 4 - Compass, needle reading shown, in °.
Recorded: 20 °
